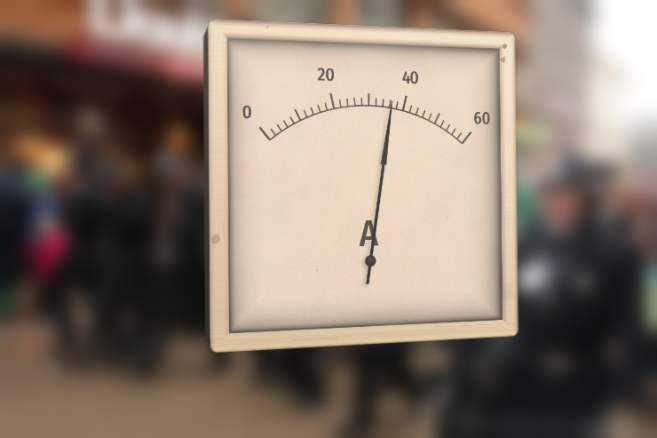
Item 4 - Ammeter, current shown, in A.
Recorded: 36 A
